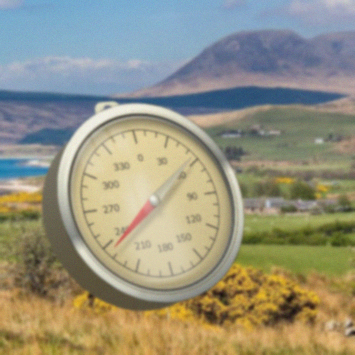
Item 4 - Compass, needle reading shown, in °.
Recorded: 235 °
